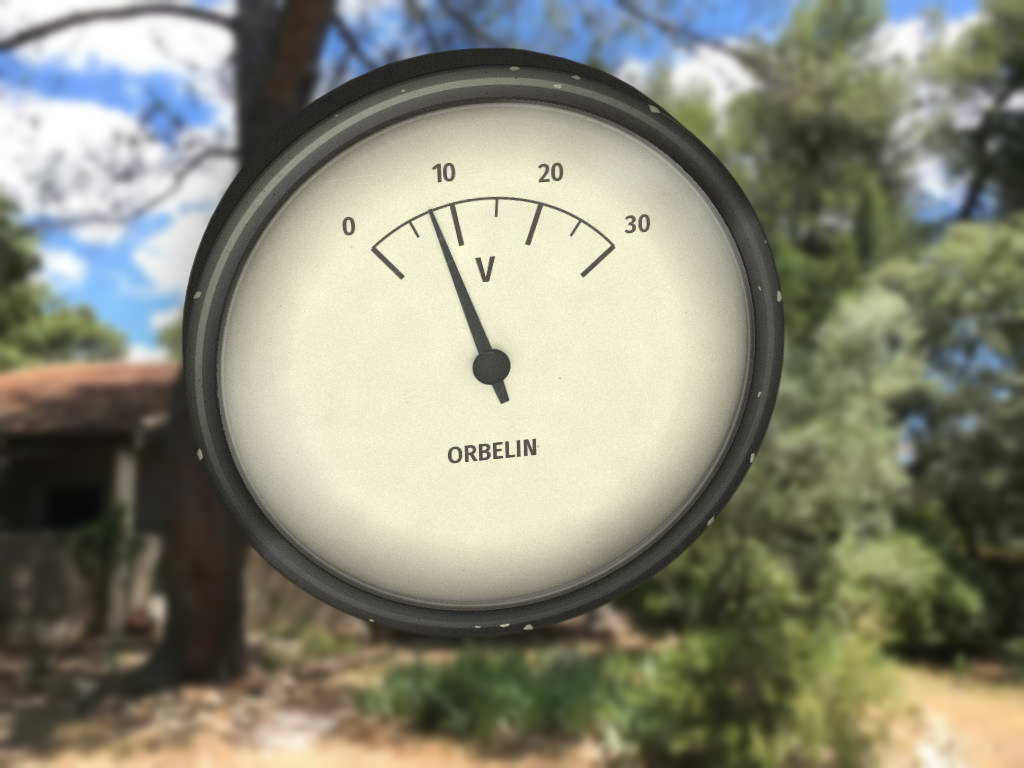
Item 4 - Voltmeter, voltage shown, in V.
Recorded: 7.5 V
